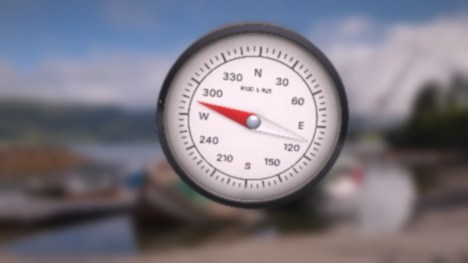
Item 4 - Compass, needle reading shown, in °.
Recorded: 285 °
